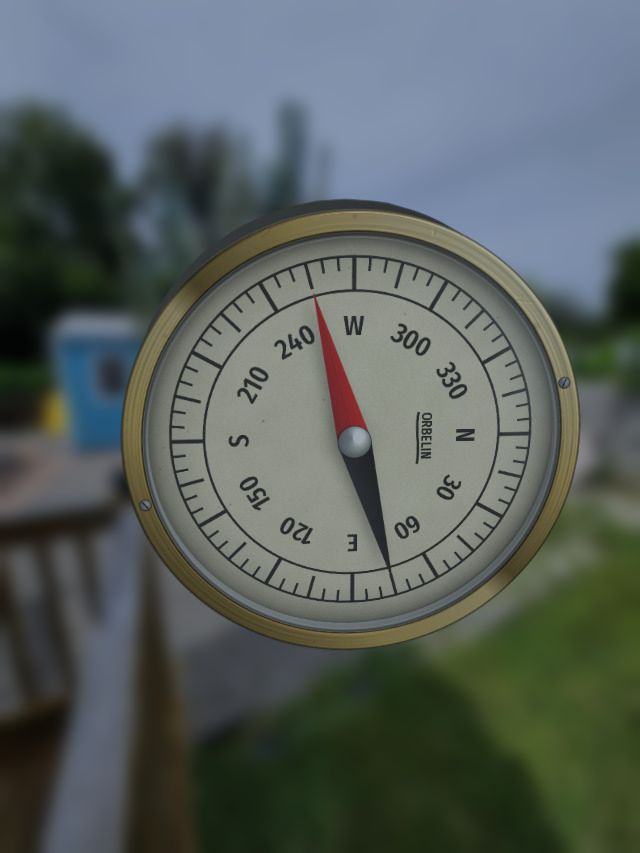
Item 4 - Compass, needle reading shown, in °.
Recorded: 255 °
